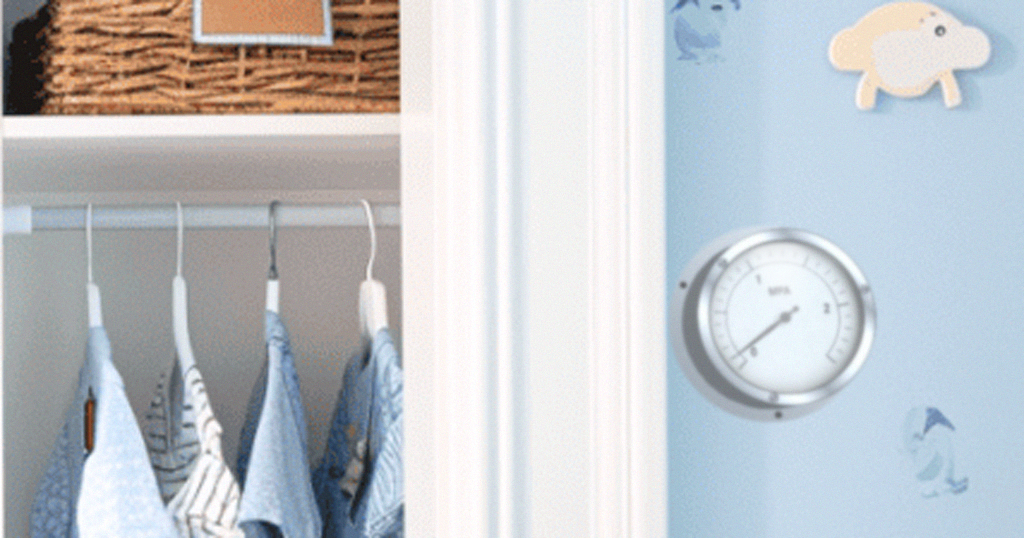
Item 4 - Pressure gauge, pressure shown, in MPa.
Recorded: 0.1 MPa
